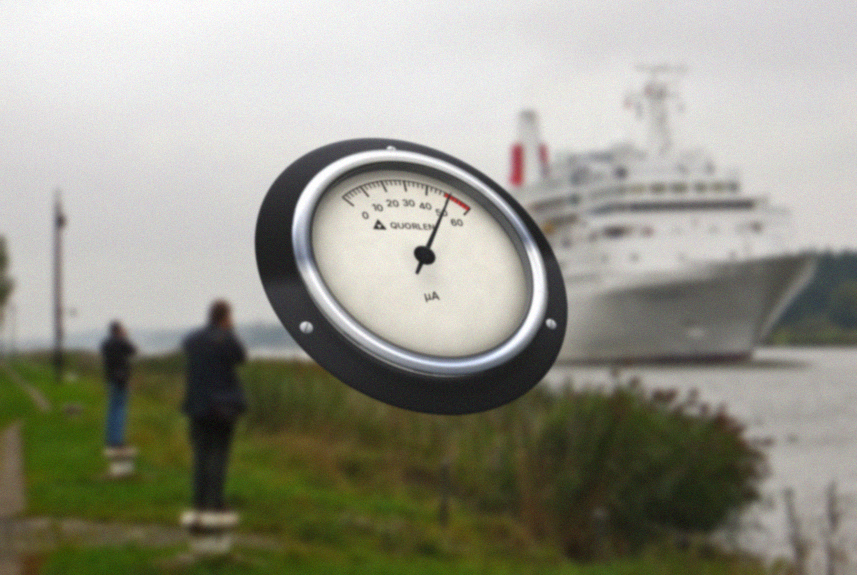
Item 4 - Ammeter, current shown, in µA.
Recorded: 50 µA
